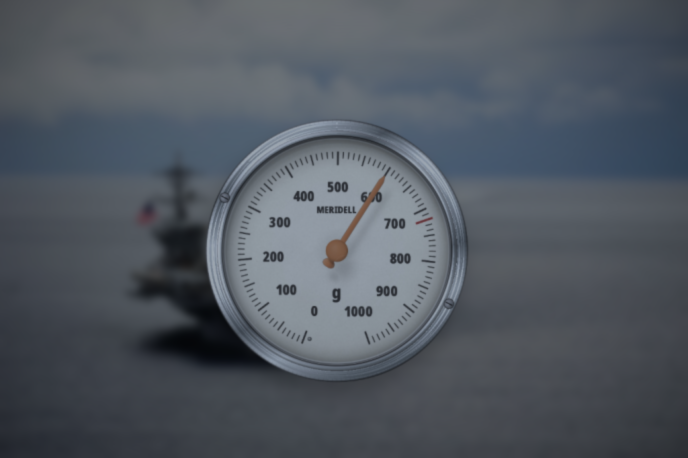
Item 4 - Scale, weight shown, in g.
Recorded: 600 g
